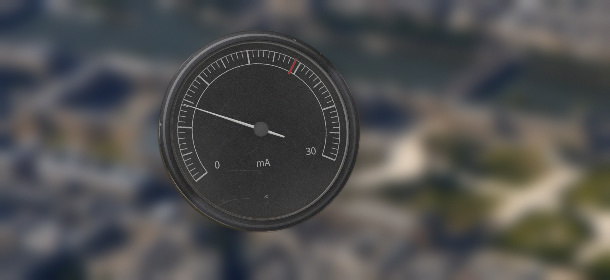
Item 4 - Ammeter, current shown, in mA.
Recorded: 7 mA
